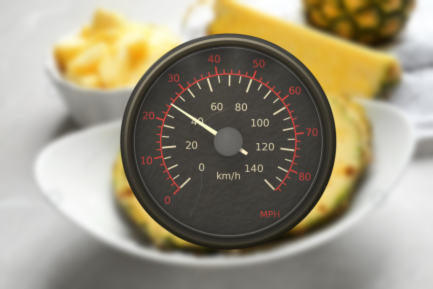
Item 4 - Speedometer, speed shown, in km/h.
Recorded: 40 km/h
